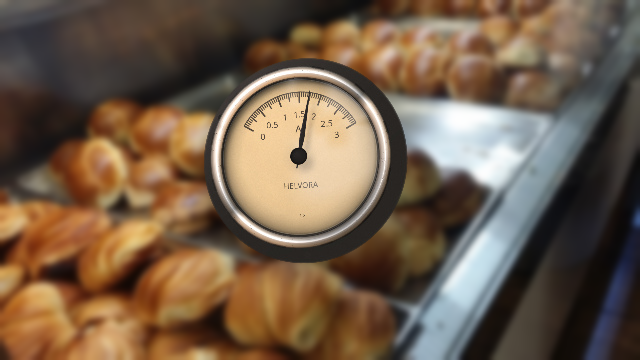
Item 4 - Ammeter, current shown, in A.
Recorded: 1.75 A
